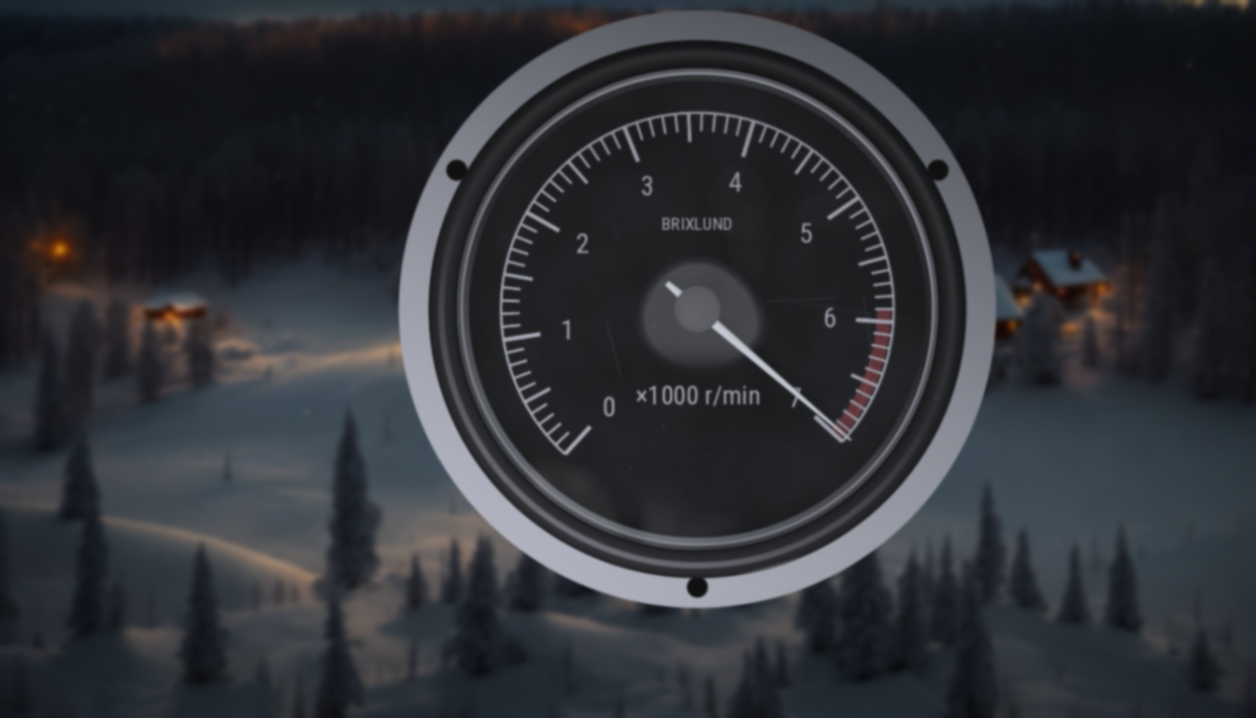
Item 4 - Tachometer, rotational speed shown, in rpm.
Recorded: 6950 rpm
